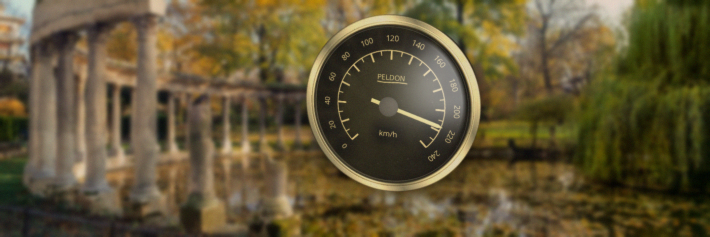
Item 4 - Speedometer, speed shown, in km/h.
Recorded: 215 km/h
